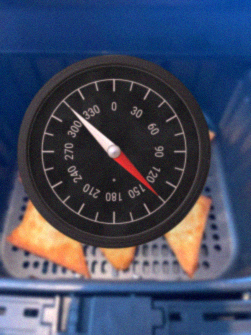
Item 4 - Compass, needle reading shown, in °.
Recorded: 135 °
